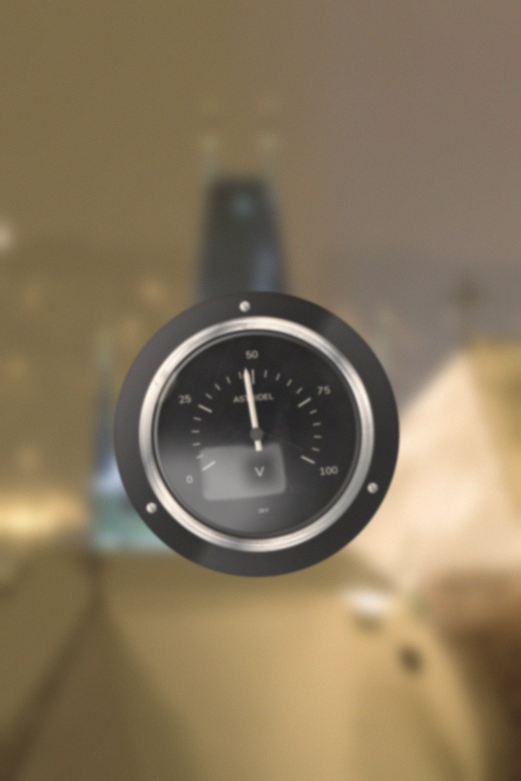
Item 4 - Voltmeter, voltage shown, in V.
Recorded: 47.5 V
